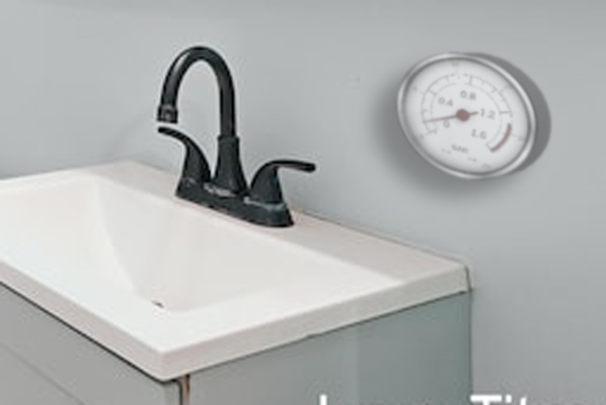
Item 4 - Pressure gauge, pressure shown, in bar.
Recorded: 0.1 bar
